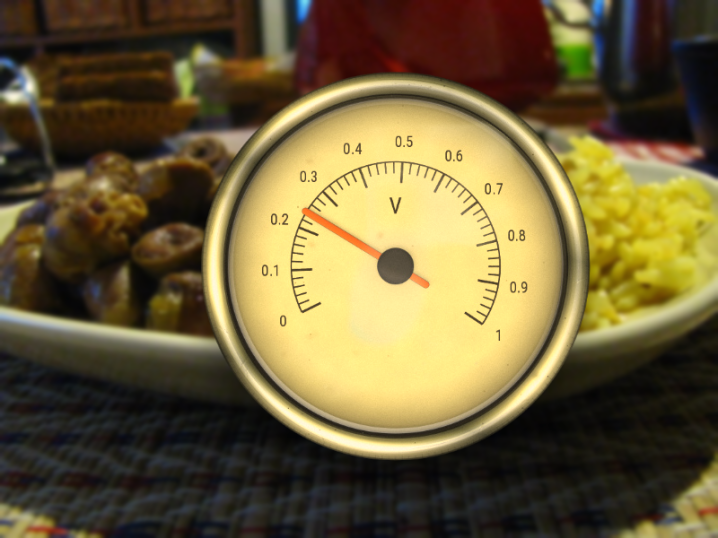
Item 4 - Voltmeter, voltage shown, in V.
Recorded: 0.24 V
